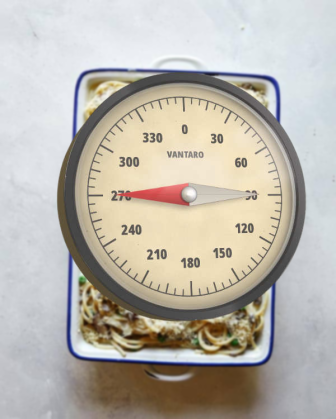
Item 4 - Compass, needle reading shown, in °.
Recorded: 270 °
